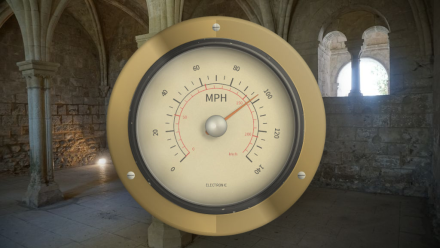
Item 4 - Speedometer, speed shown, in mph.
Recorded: 97.5 mph
